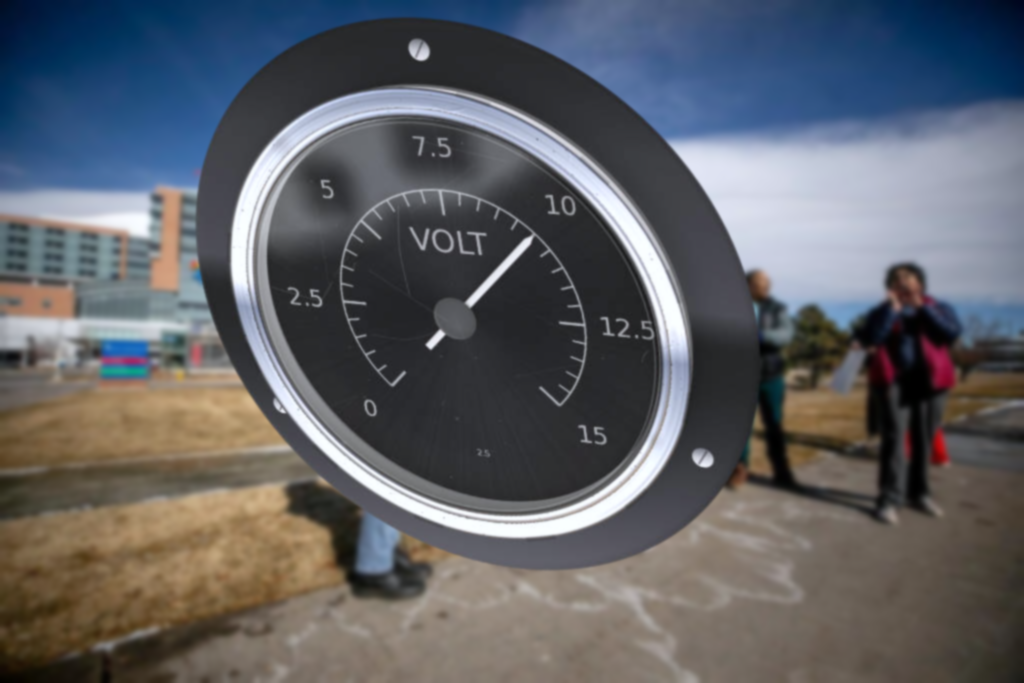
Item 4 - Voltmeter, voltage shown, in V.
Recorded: 10 V
